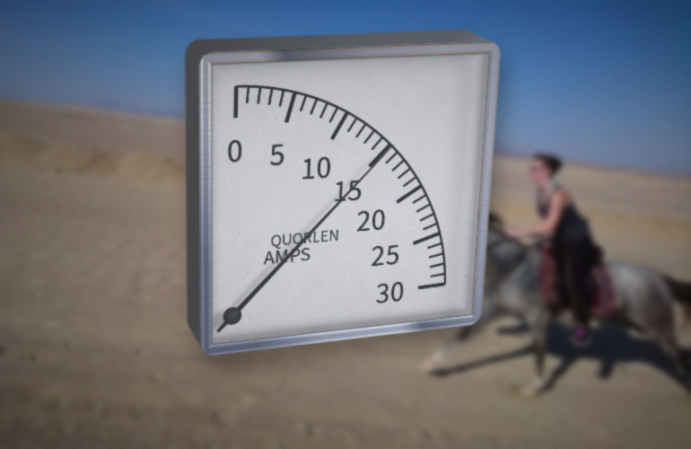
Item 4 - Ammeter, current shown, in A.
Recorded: 15 A
